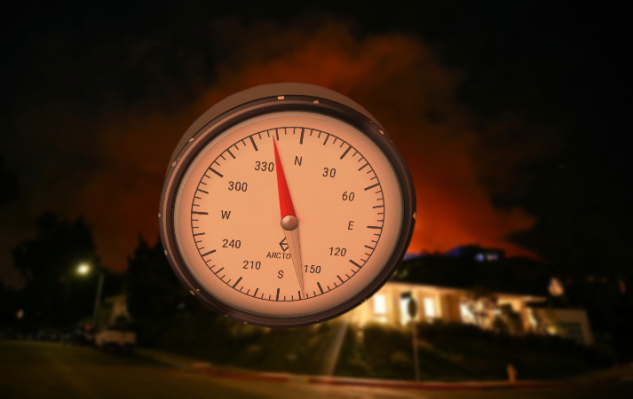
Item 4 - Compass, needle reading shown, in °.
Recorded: 342.5 °
